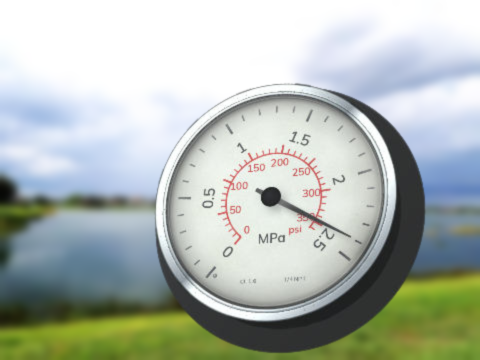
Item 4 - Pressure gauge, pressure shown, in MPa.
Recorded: 2.4 MPa
